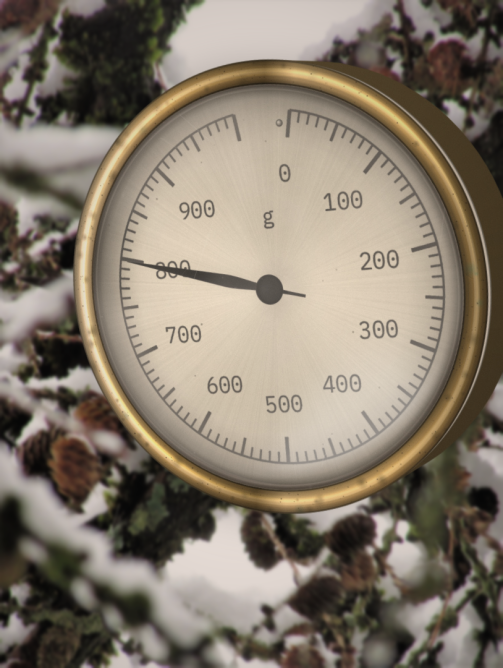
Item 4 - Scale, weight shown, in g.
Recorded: 800 g
